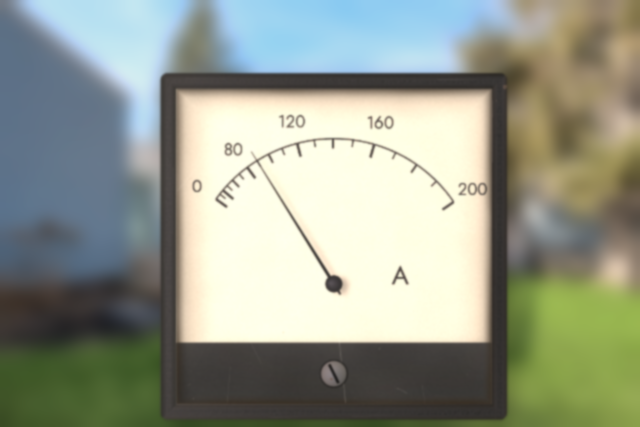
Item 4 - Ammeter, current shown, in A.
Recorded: 90 A
